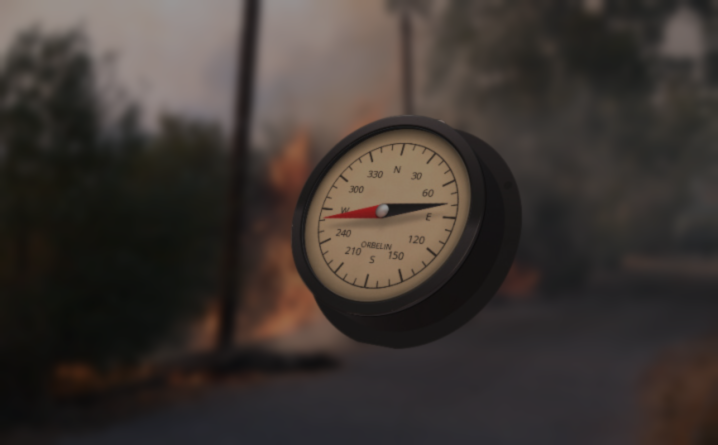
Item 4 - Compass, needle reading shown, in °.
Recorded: 260 °
